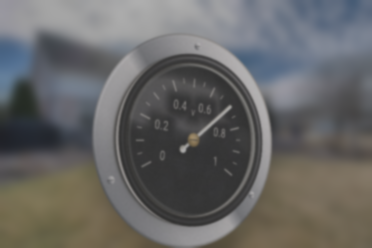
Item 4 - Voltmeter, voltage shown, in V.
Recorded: 0.7 V
